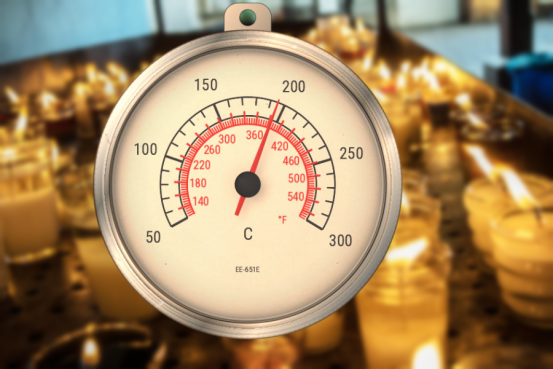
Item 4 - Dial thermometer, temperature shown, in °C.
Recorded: 195 °C
